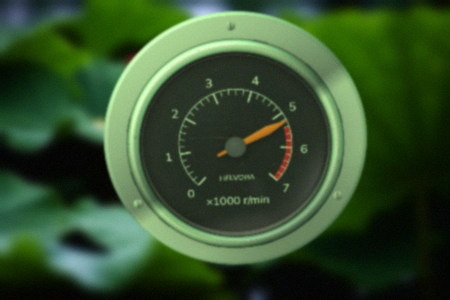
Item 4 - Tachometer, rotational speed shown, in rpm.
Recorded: 5200 rpm
